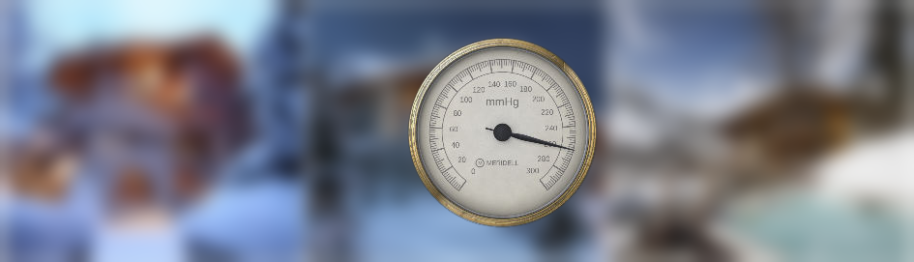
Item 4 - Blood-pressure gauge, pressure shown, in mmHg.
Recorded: 260 mmHg
